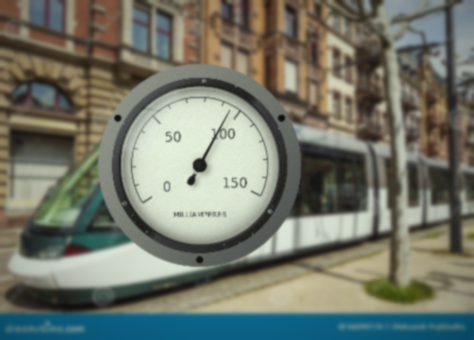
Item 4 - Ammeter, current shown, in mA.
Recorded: 95 mA
